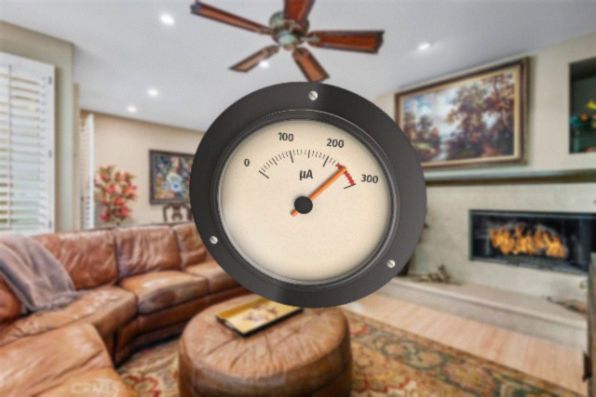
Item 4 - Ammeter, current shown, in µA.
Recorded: 250 µA
